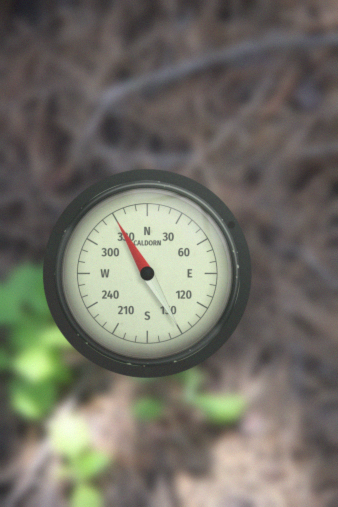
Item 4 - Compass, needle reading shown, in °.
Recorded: 330 °
